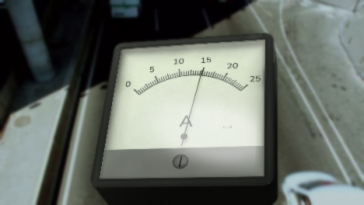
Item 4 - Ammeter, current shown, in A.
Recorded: 15 A
